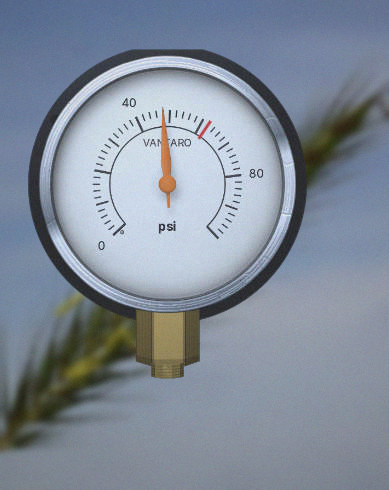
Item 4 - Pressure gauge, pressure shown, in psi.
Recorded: 48 psi
